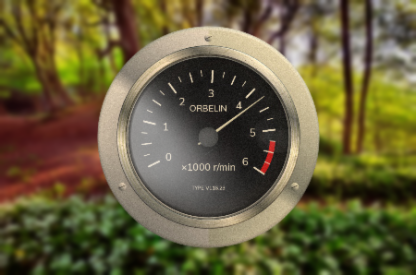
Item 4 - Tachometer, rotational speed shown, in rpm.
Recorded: 4250 rpm
